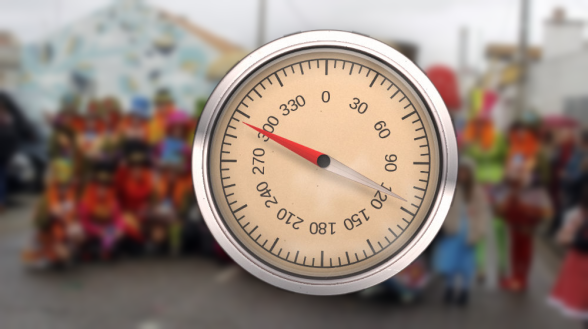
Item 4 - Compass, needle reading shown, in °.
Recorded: 295 °
